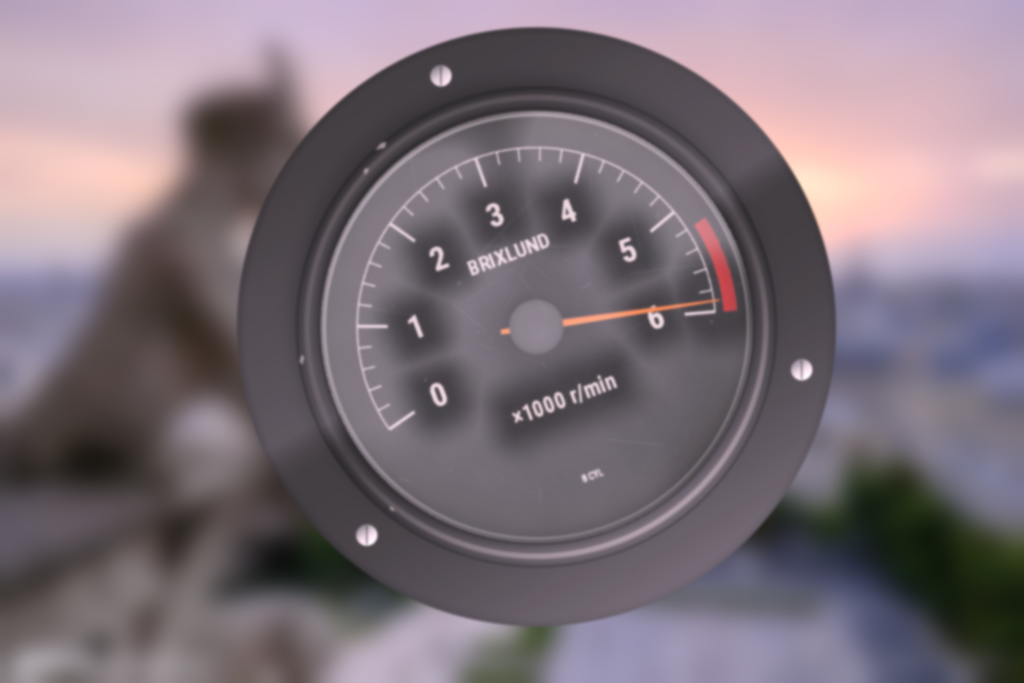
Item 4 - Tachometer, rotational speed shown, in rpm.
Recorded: 5900 rpm
